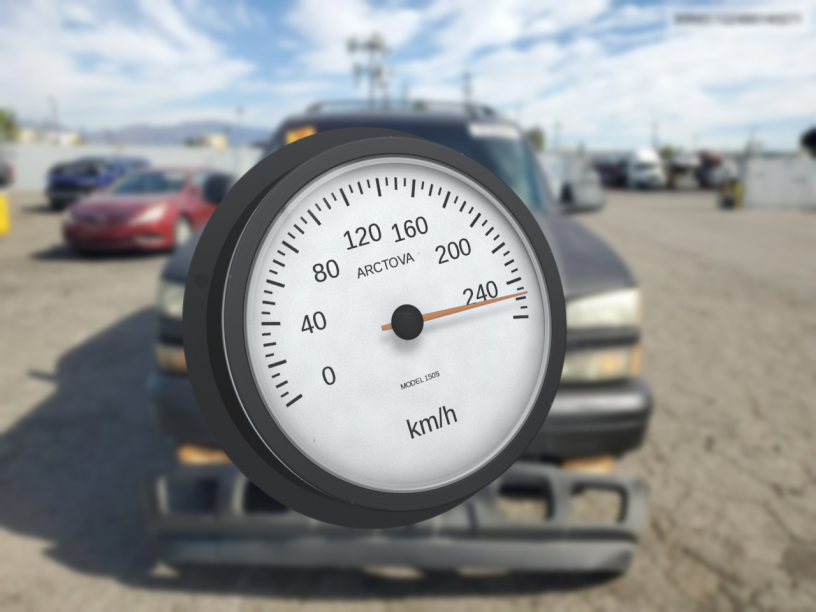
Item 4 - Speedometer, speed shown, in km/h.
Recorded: 247.5 km/h
